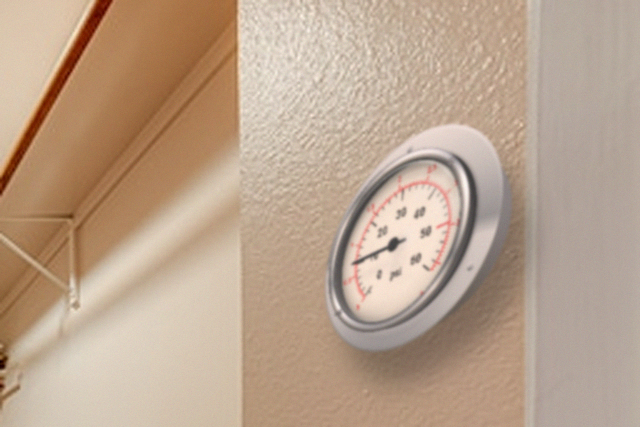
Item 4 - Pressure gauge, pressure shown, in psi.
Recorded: 10 psi
